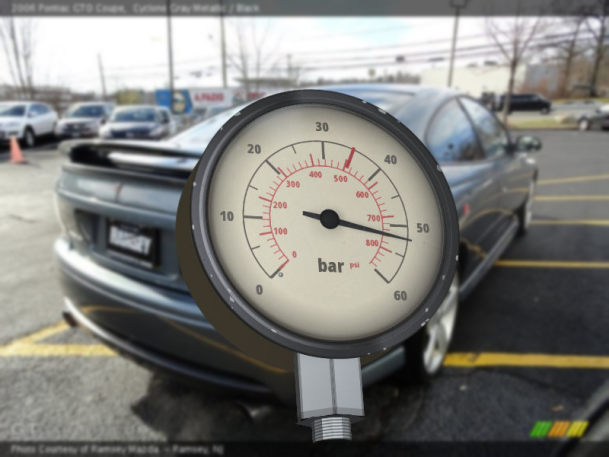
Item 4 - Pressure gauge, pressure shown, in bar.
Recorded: 52.5 bar
